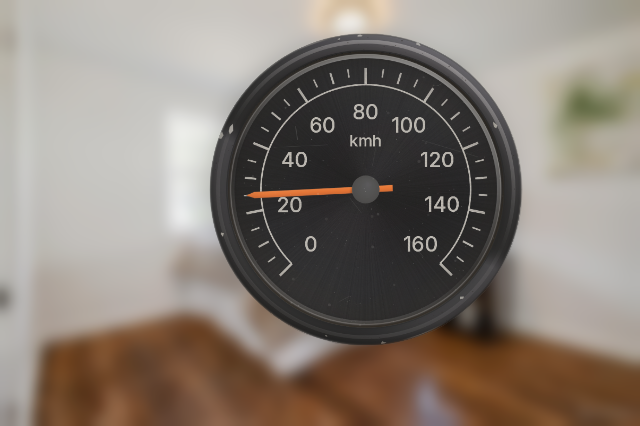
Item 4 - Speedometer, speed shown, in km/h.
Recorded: 25 km/h
